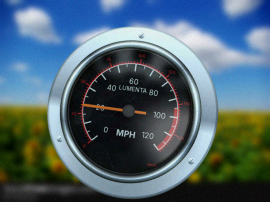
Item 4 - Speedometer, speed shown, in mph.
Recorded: 20 mph
